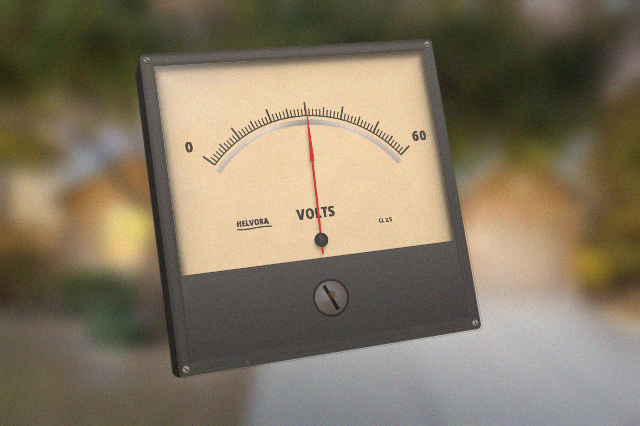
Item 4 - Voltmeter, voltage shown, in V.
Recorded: 30 V
